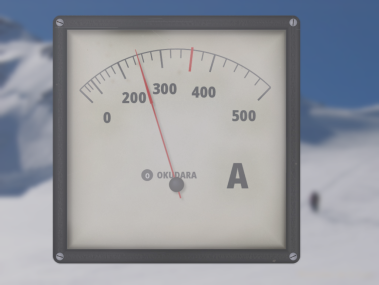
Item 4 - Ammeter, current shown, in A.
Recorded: 250 A
